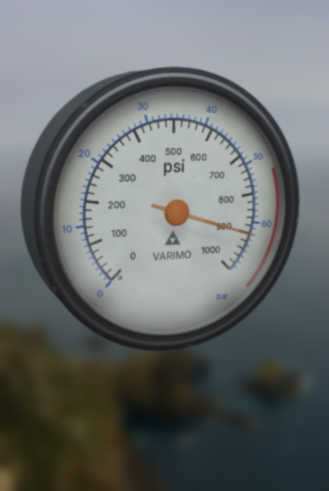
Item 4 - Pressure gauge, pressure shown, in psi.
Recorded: 900 psi
